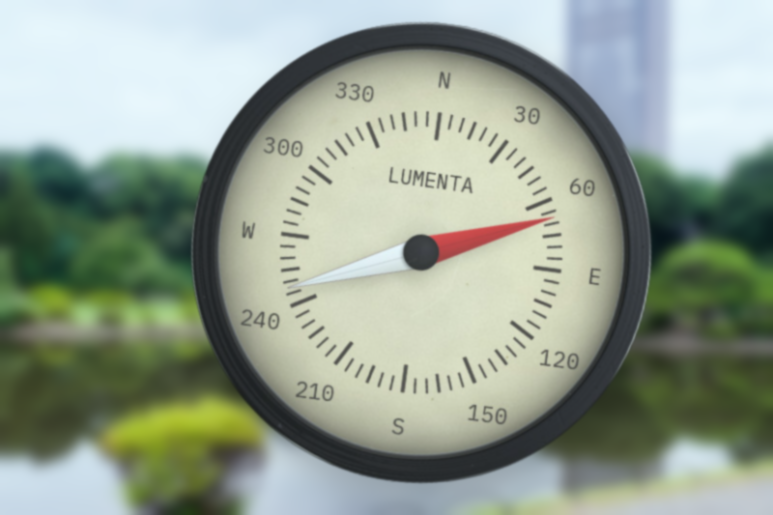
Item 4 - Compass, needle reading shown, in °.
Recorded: 67.5 °
